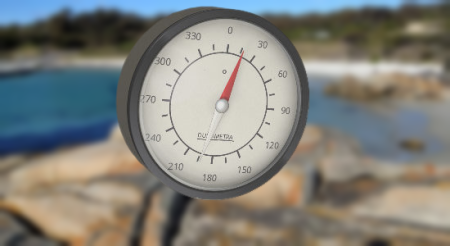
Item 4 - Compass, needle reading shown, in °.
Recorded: 15 °
